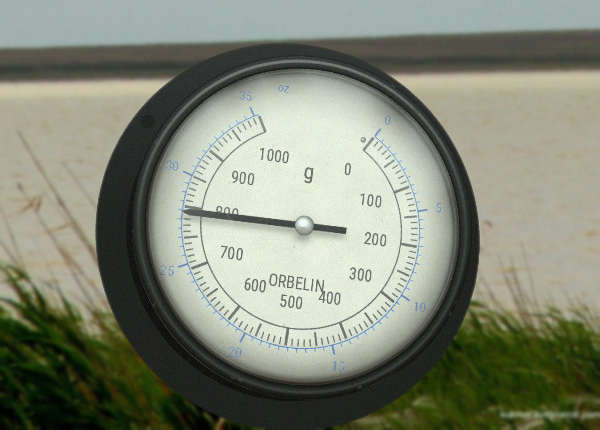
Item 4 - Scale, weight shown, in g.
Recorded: 790 g
